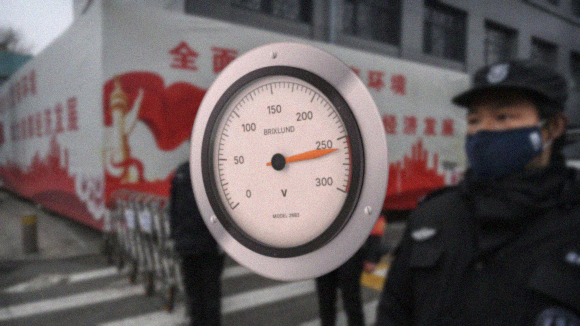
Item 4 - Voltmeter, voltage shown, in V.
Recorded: 260 V
